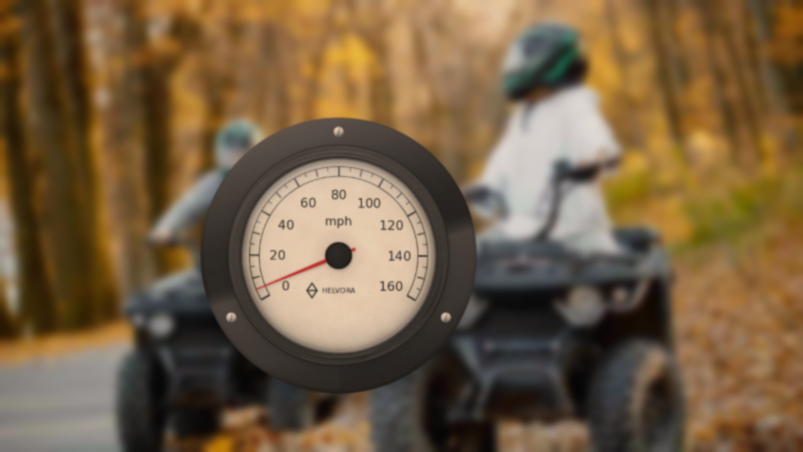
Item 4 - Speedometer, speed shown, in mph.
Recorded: 5 mph
